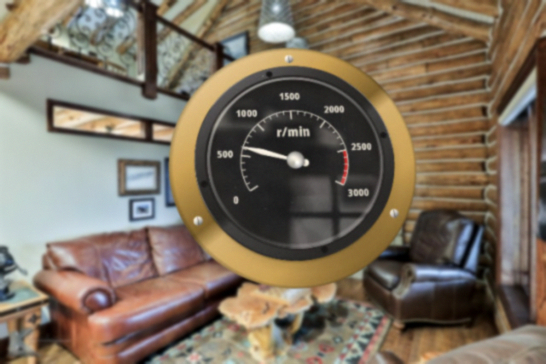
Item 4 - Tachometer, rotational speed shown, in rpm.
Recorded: 600 rpm
